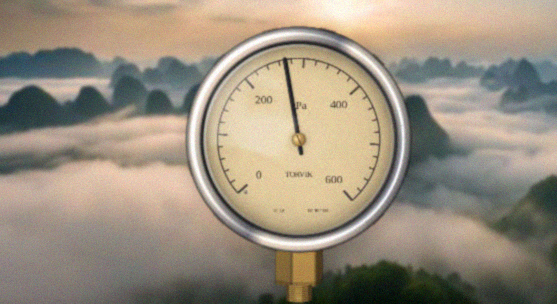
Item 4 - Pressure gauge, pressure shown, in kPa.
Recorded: 270 kPa
